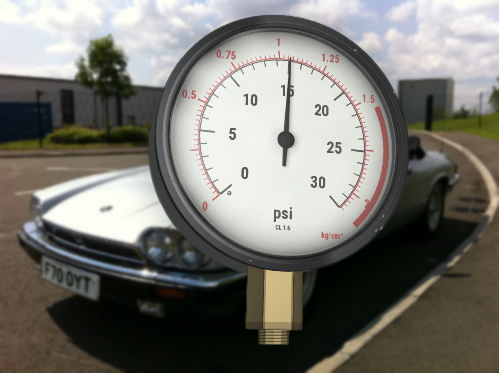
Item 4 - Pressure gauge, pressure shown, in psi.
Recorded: 15 psi
